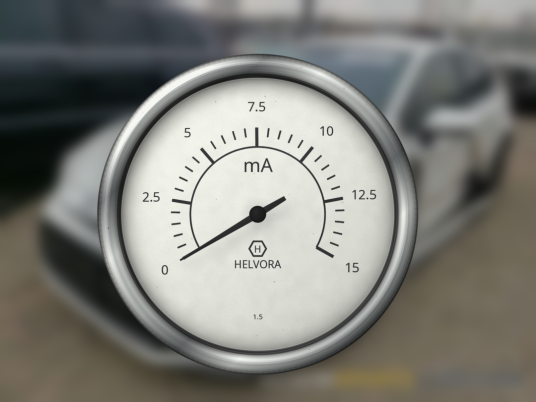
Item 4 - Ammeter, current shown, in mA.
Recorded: 0 mA
